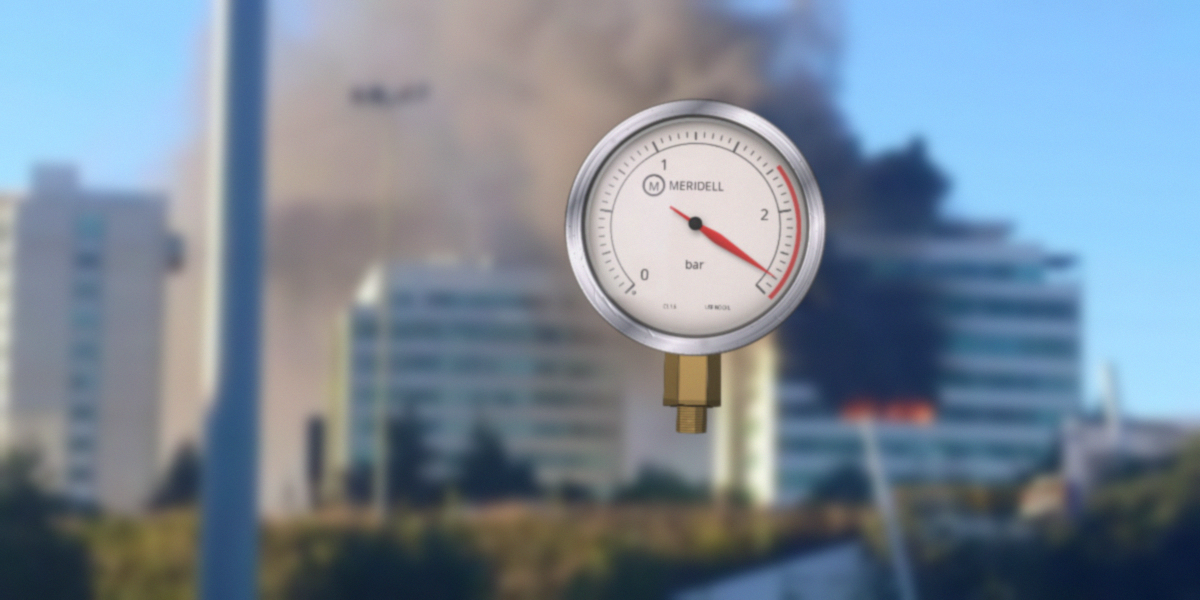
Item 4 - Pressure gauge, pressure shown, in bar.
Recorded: 2.4 bar
